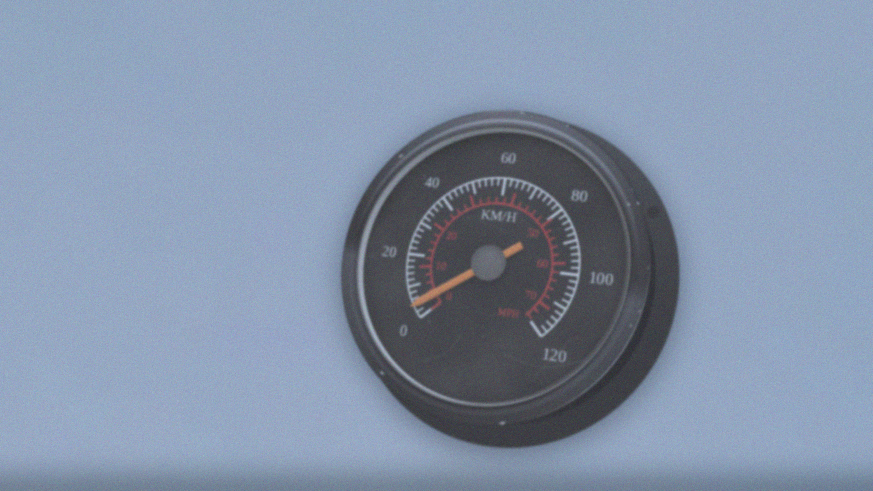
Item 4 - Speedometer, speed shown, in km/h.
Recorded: 4 km/h
